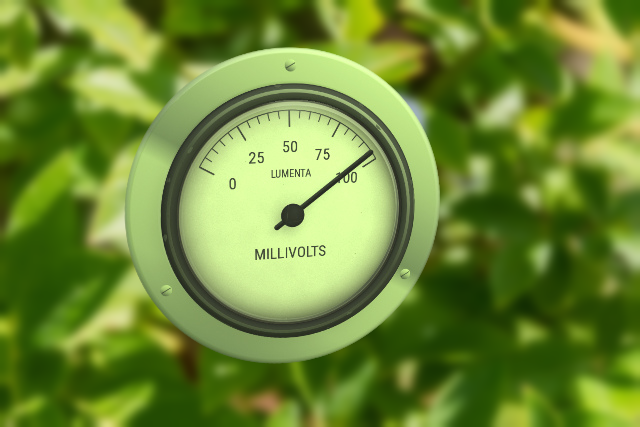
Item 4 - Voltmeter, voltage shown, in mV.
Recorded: 95 mV
